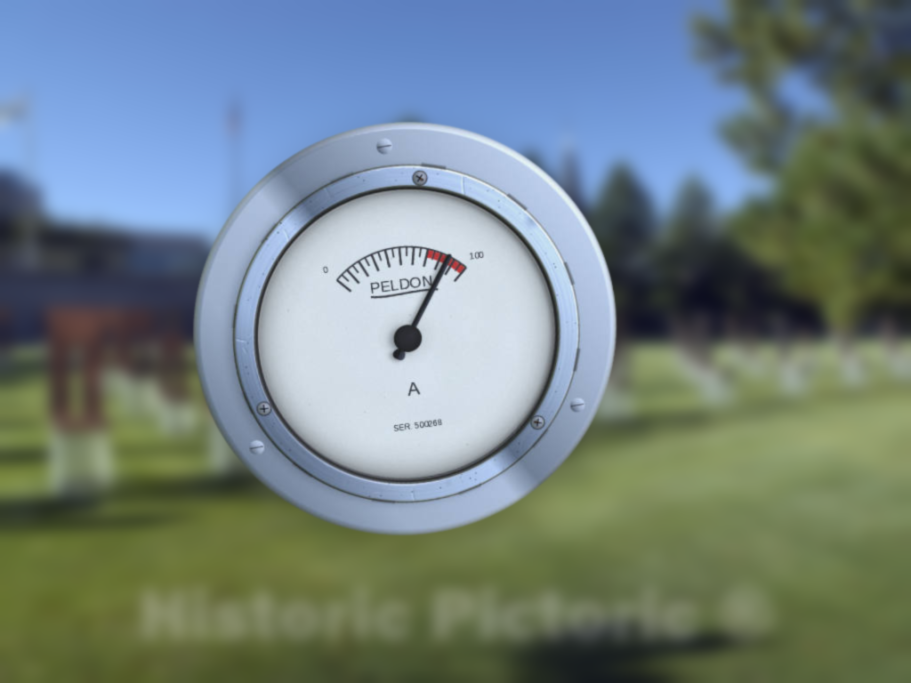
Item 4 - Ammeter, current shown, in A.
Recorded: 85 A
